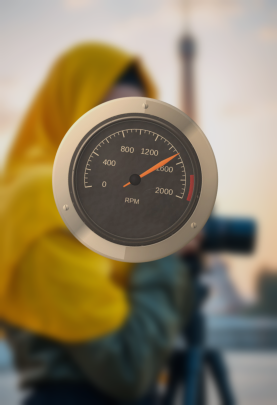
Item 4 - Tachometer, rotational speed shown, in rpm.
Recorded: 1500 rpm
